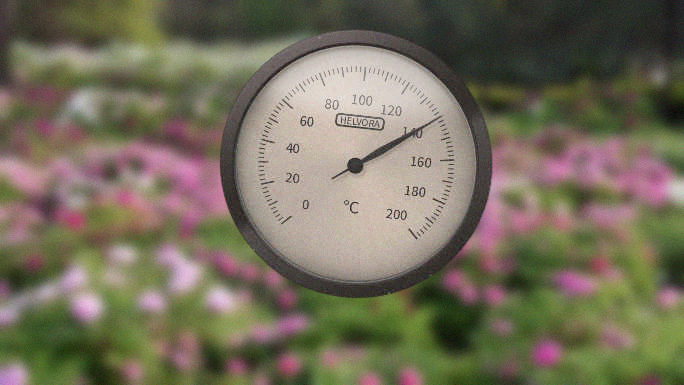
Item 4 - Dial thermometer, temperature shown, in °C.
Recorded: 140 °C
